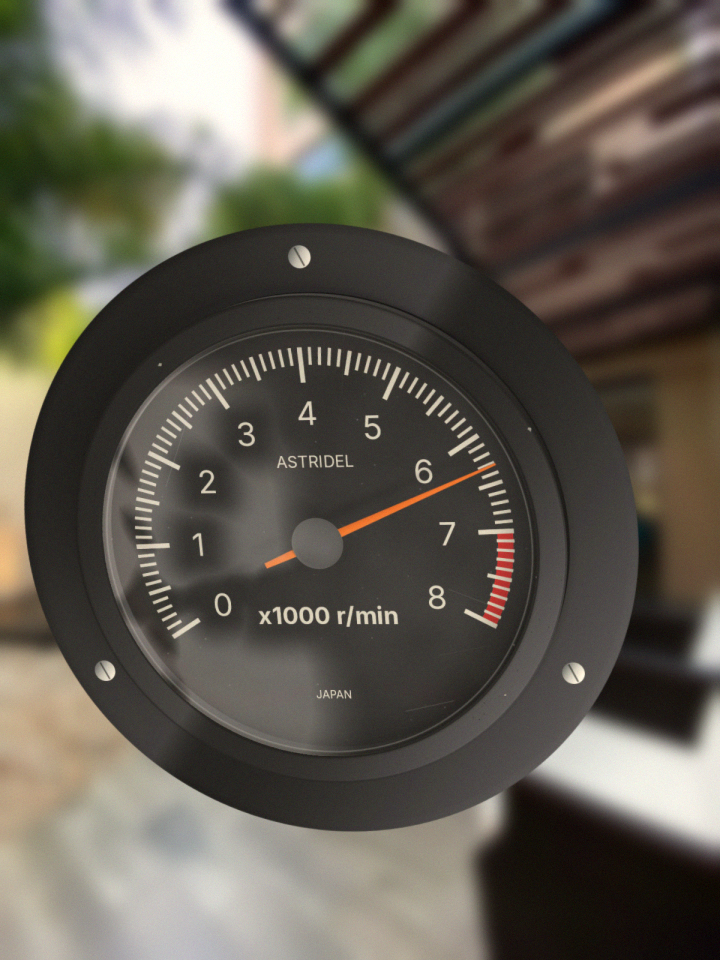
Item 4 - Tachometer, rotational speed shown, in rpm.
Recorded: 6300 rpm
